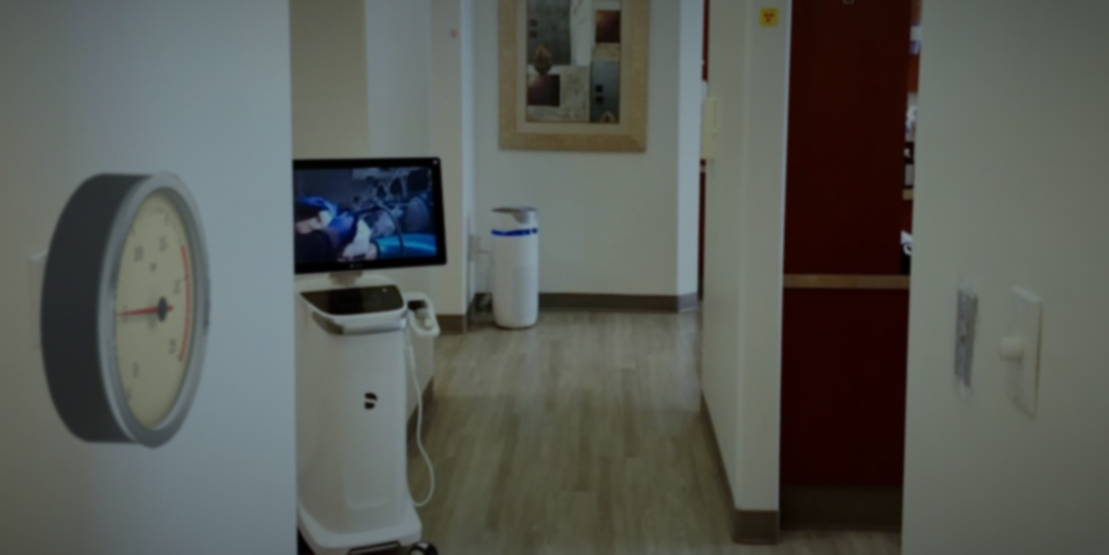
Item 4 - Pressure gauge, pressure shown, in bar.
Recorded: 5 bar
